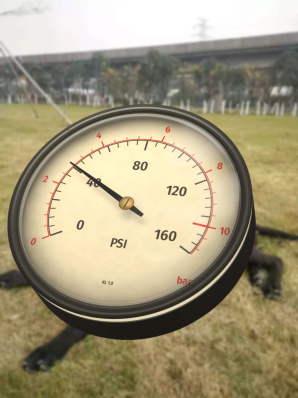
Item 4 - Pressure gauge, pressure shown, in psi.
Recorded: 40 psi
